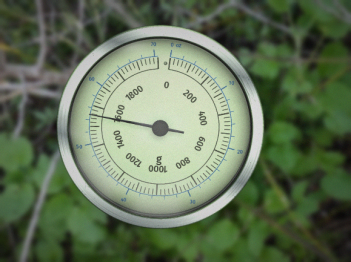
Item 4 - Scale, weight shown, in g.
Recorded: 1560 g
